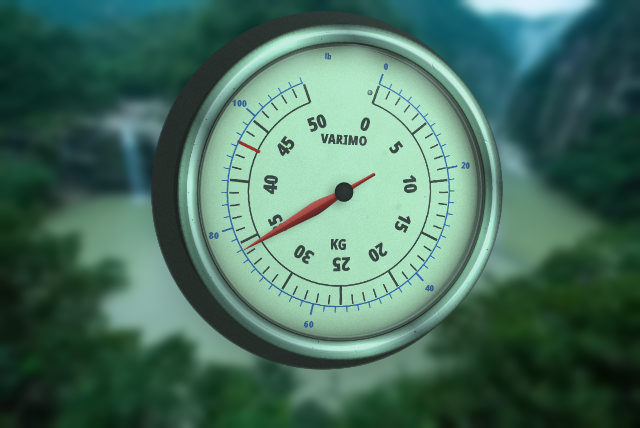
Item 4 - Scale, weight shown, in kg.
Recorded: 34.5 kg
